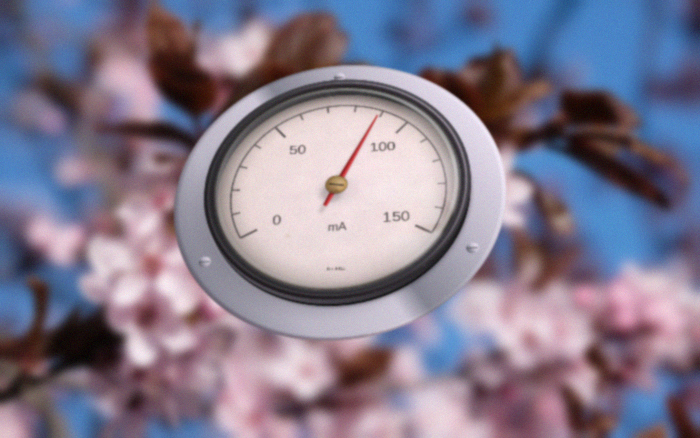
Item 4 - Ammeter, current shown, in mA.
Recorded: 90 mA
